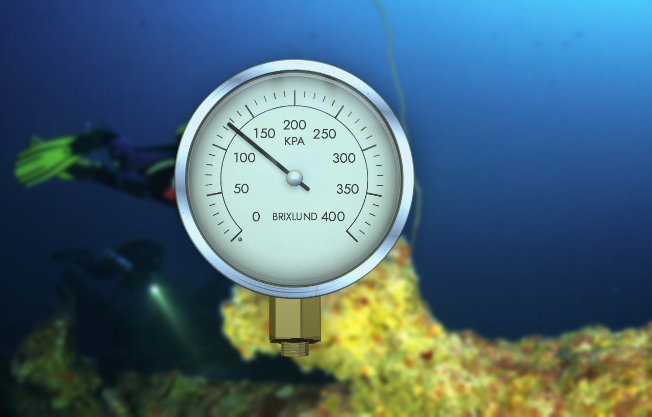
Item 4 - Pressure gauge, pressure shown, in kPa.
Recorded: 125 kPa
